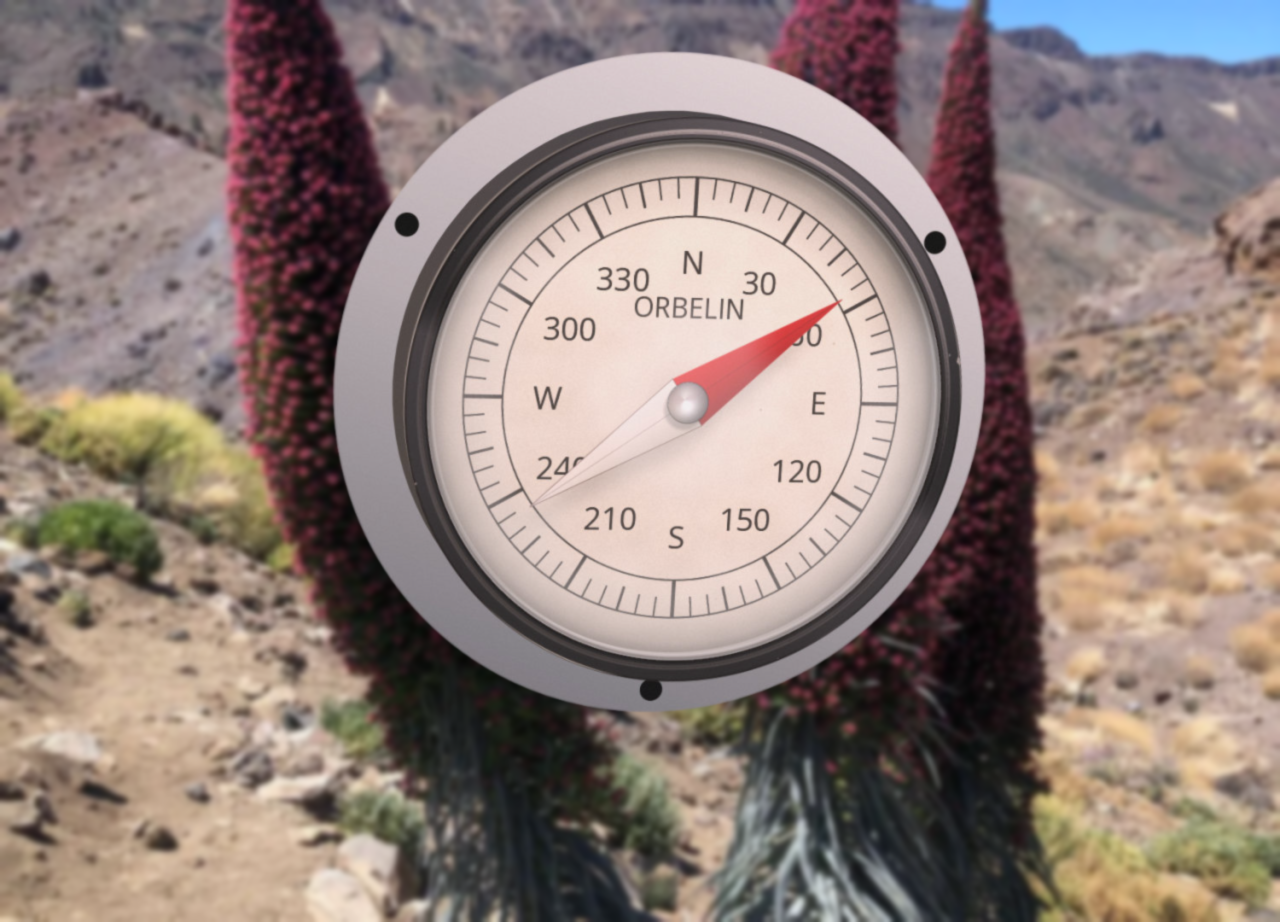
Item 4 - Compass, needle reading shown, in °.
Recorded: 55 °
